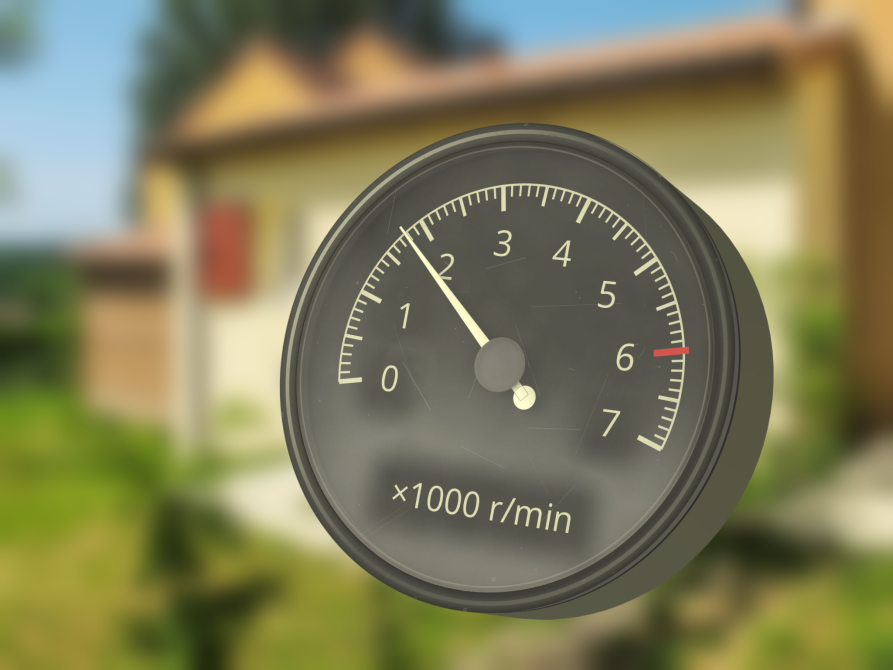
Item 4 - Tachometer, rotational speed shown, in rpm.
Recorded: 1800 rpm
